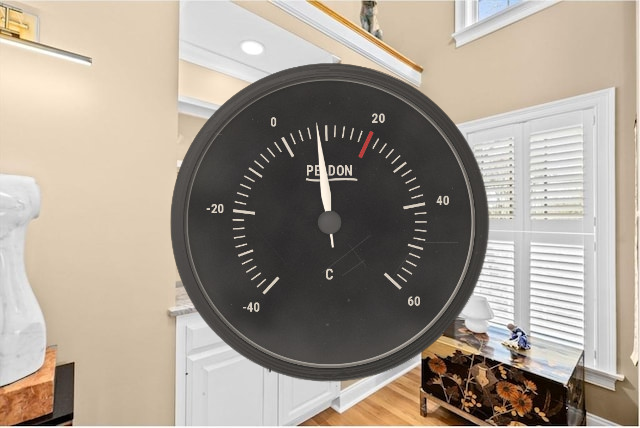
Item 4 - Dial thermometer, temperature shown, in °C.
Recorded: 8 °C
